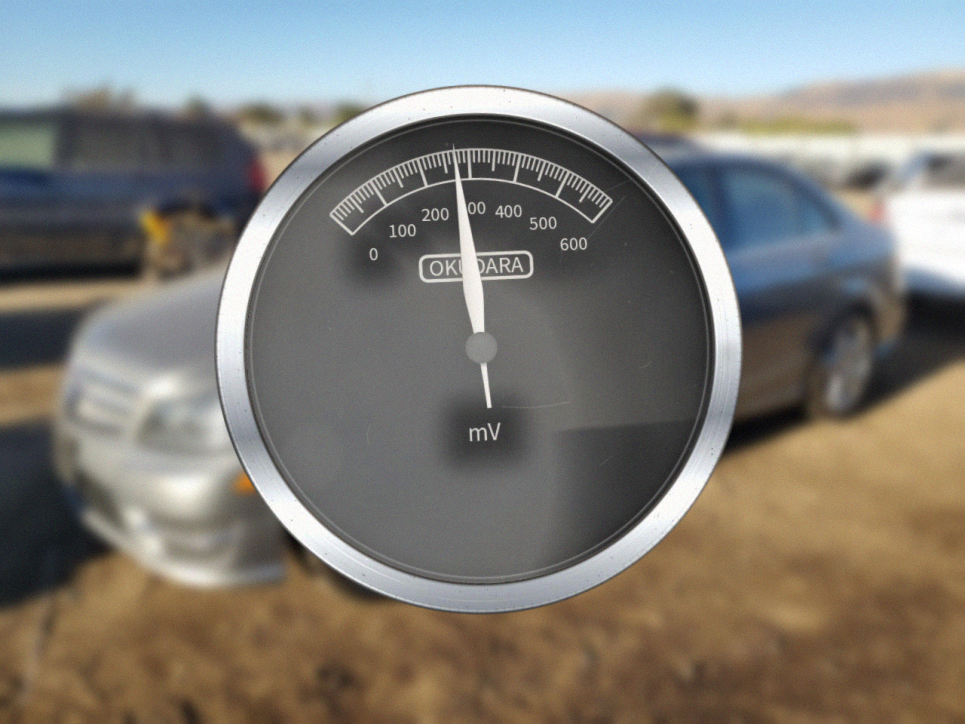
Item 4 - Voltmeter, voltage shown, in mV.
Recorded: 270 mV
